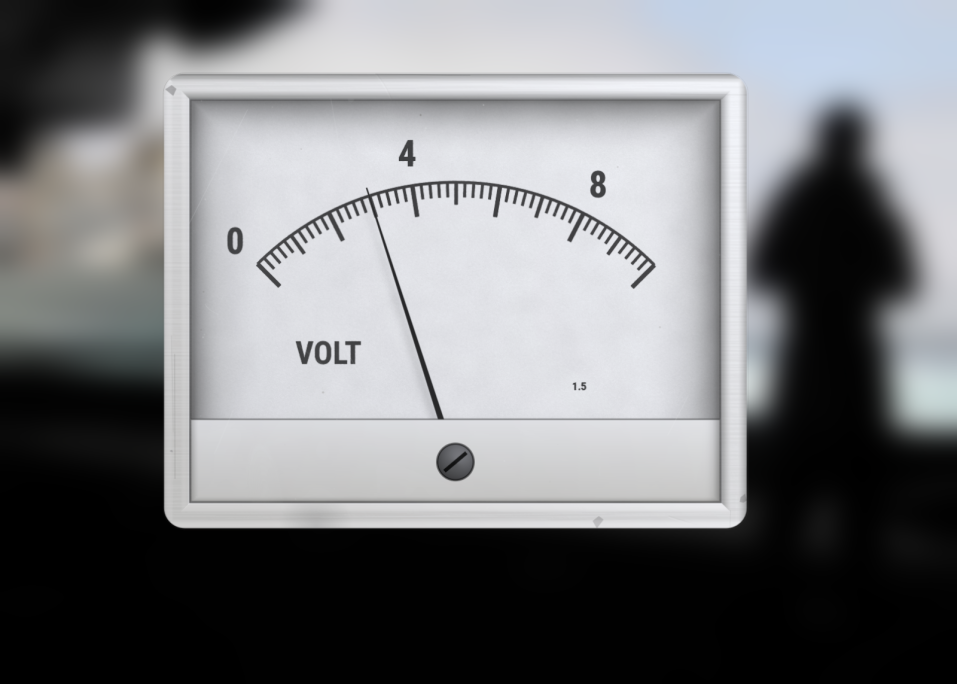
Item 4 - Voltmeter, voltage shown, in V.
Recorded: 3 V
